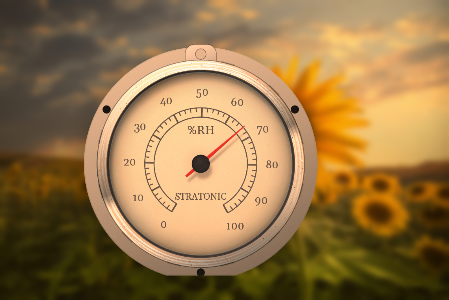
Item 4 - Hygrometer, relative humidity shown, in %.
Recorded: 66 %
